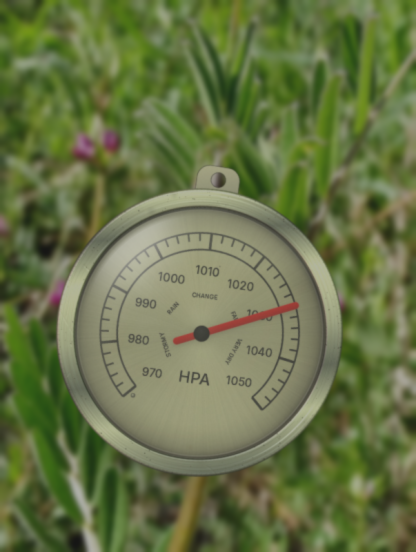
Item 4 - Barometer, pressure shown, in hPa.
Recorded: 1030 hPa
